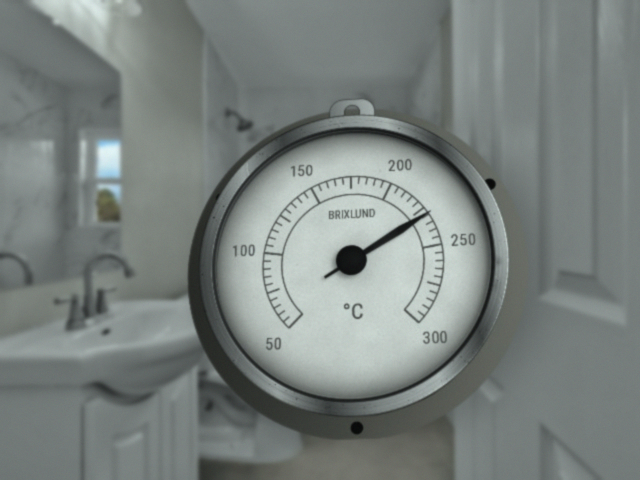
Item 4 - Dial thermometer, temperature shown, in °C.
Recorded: 230 °C
